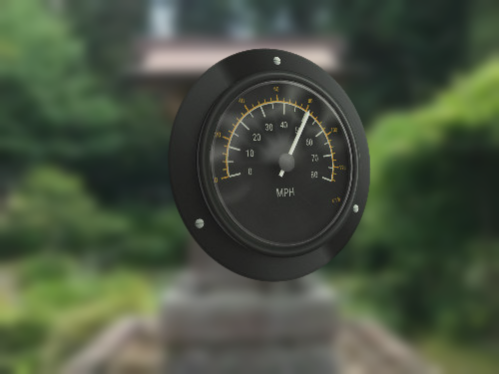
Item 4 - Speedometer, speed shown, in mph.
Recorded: 50 mph
